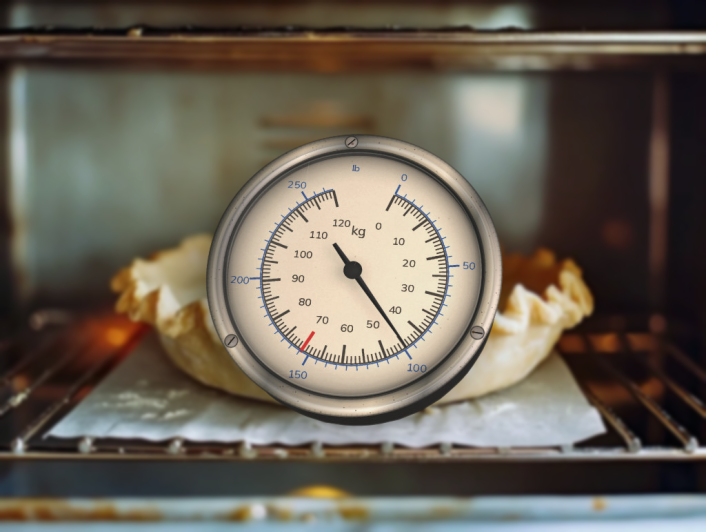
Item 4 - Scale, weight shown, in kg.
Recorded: 45 kg
